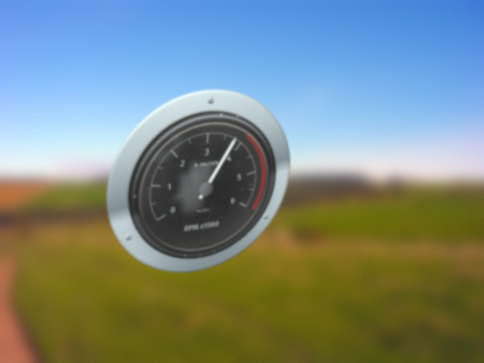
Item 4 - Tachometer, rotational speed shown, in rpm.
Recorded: 3750 rpm
